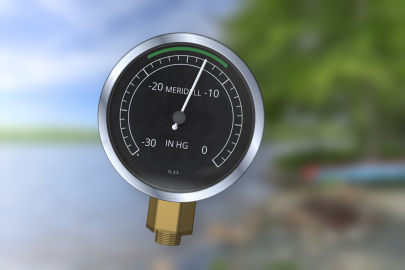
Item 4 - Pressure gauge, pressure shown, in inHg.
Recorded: -13 inHg
